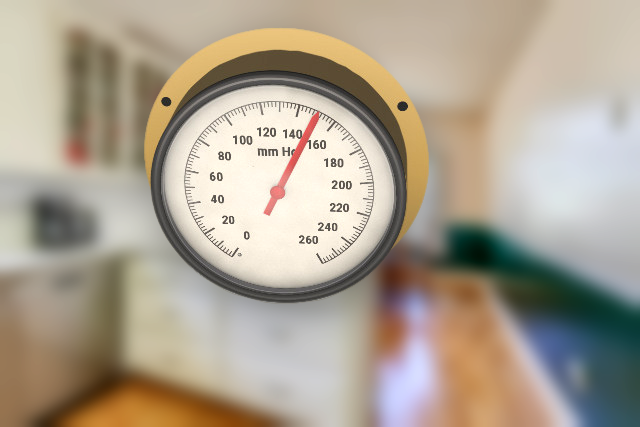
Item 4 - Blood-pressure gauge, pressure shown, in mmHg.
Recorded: 150 mmHg
